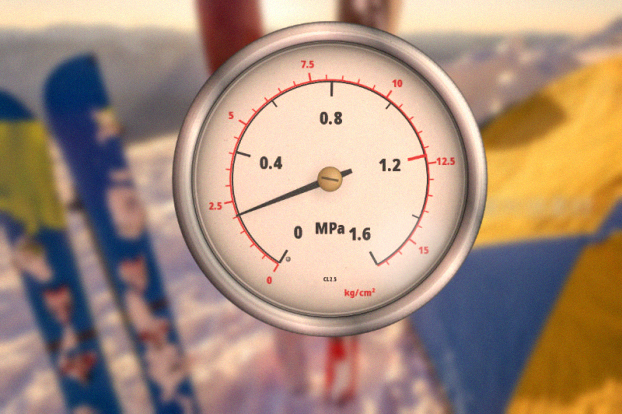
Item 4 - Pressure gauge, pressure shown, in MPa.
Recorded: 0.2 MPa
